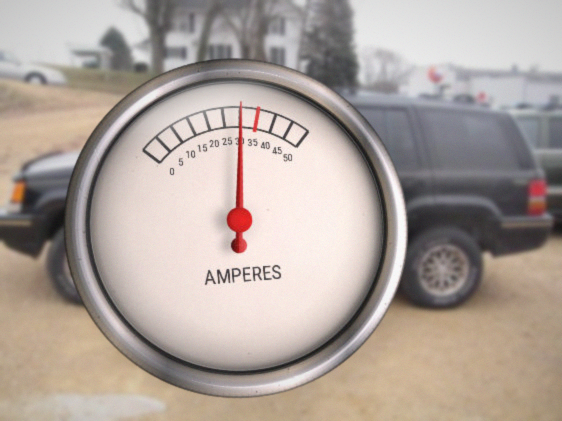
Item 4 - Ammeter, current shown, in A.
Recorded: 30 A
